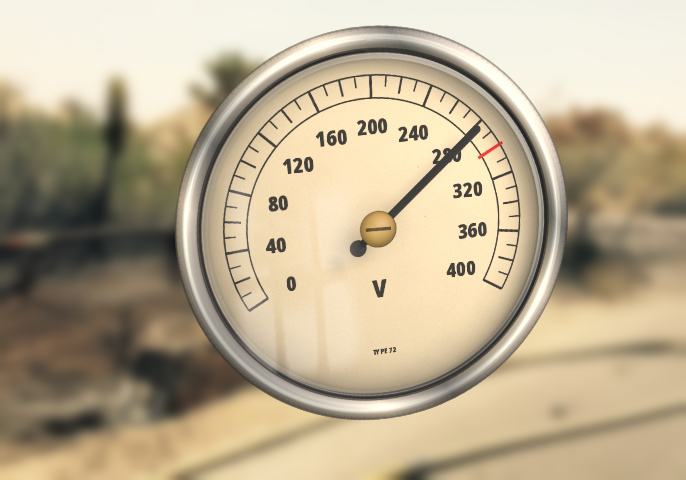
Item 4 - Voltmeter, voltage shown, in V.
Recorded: 280 V
